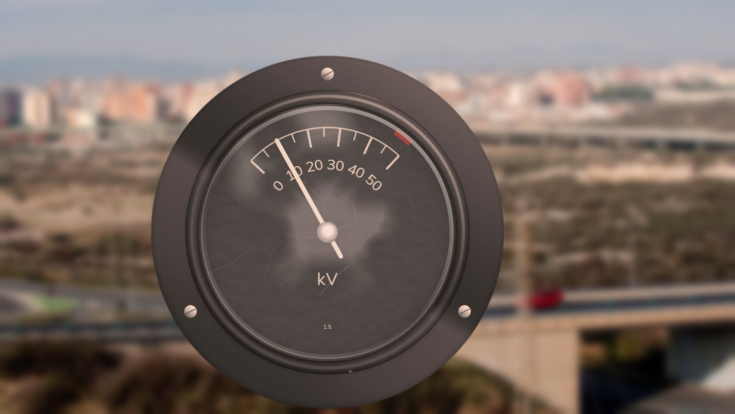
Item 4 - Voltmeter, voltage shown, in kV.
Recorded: 10 kV
